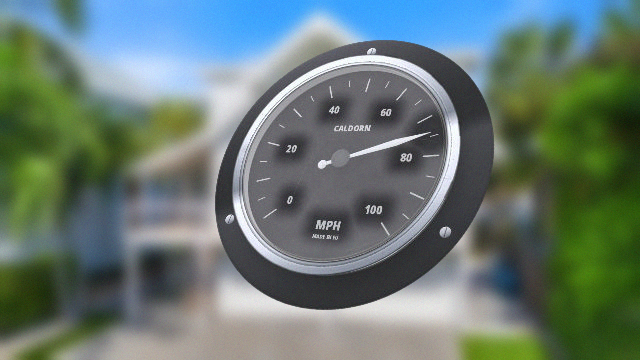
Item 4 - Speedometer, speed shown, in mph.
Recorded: 75 mph
